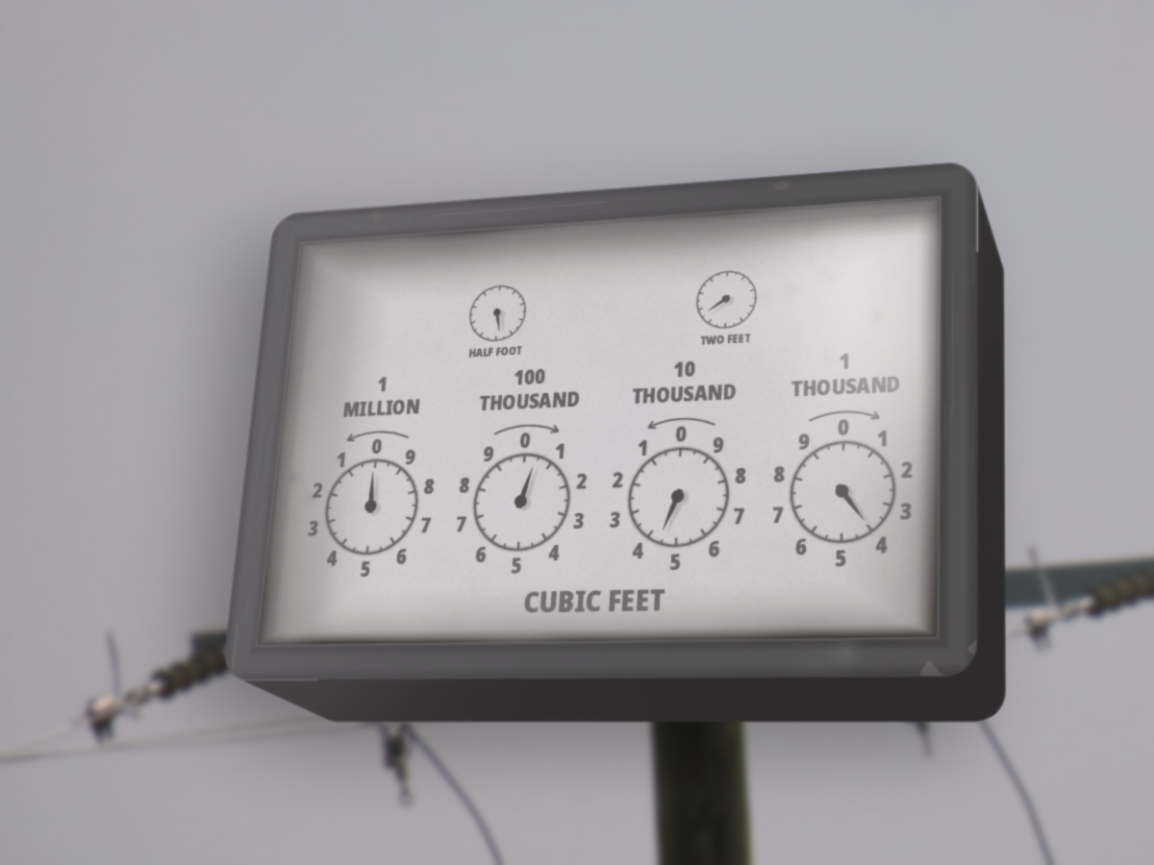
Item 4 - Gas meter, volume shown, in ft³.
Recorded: 4400 ft³
